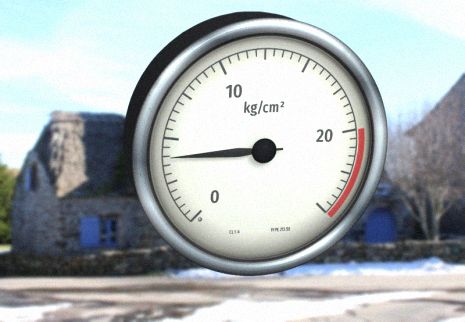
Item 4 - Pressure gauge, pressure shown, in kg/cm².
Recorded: 4 kg/cm²
